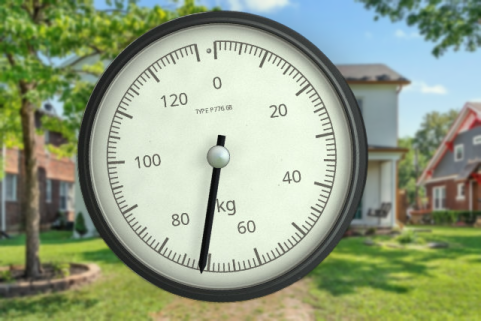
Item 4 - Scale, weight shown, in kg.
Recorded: 71 kg
